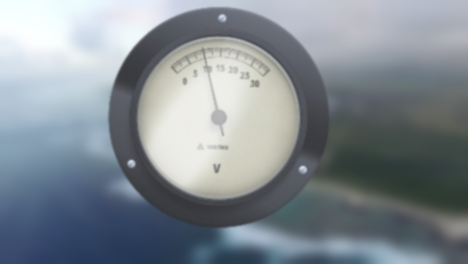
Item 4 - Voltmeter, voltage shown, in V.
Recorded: 10 V
